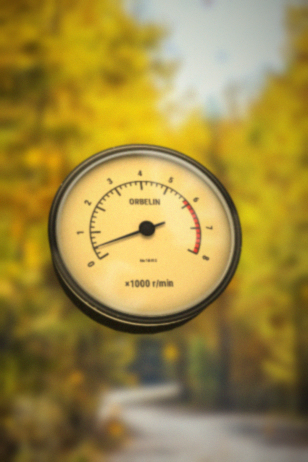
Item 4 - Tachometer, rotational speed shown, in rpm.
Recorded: 400 rpm
